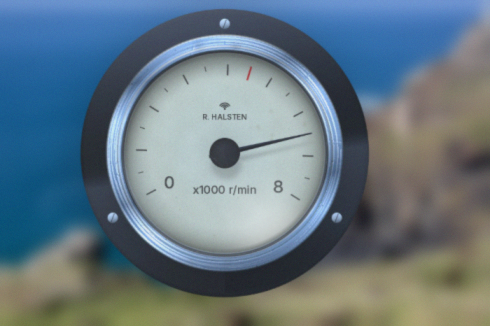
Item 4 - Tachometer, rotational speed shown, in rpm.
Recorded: 6500 rpm
